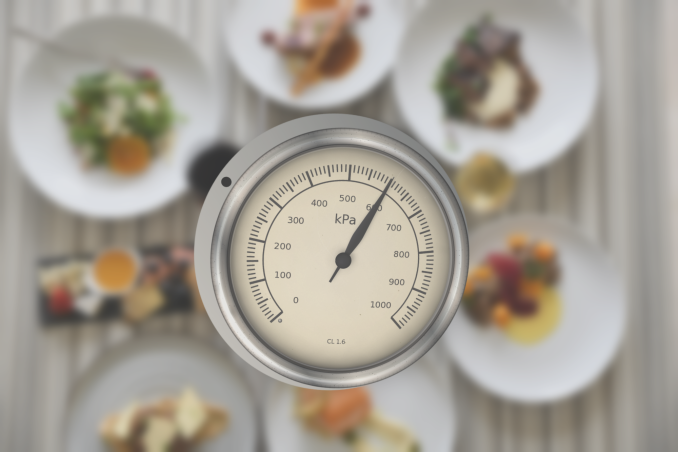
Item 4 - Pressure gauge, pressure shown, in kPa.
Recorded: 600 kPa
